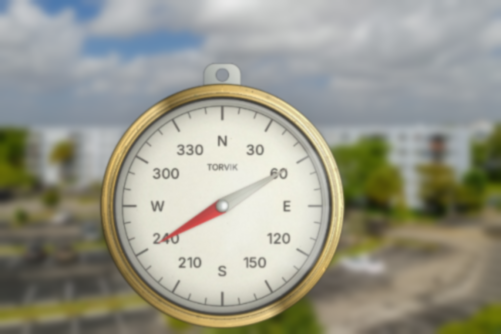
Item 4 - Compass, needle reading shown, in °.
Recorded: 240 °
